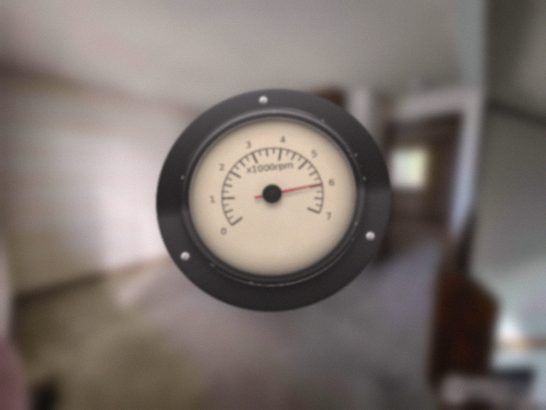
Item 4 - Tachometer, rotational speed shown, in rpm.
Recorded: 6000 rpm
